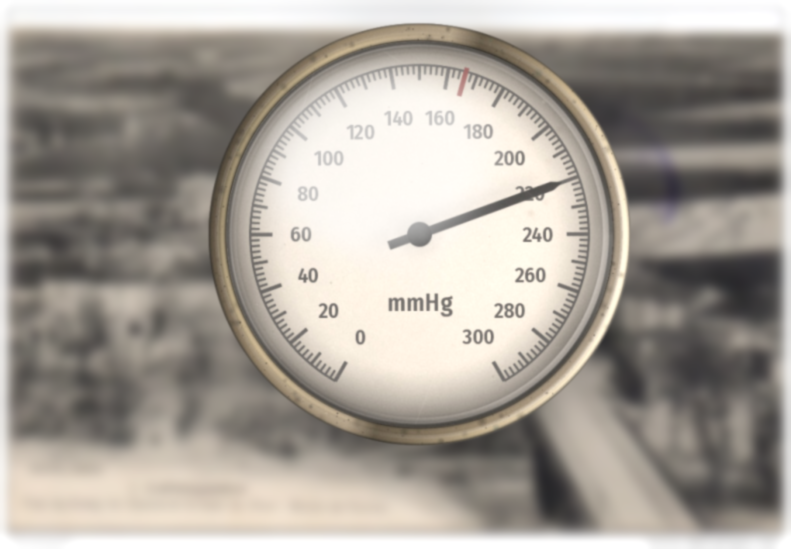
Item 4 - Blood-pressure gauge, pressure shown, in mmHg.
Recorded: 220 mmHg
